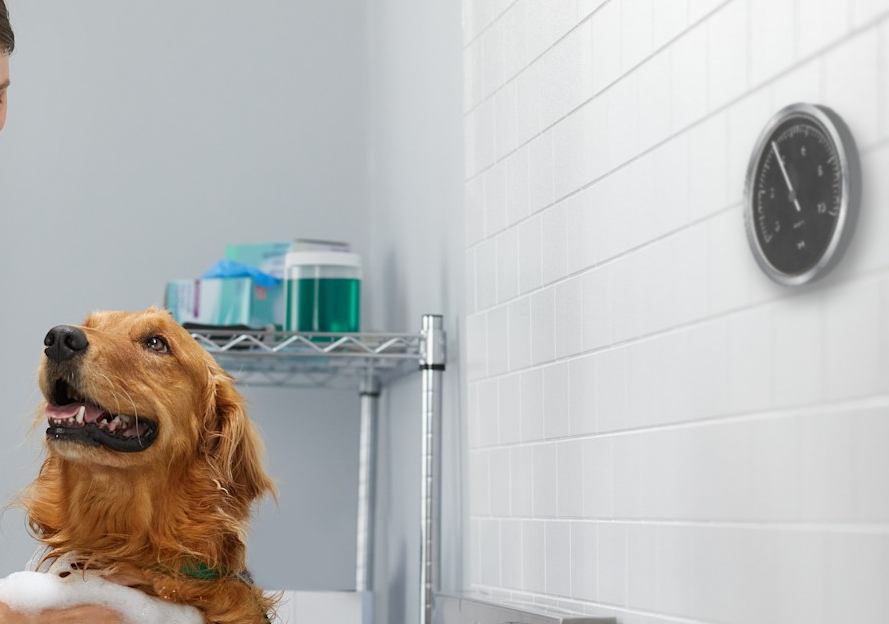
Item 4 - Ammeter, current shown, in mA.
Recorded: 4 mA
